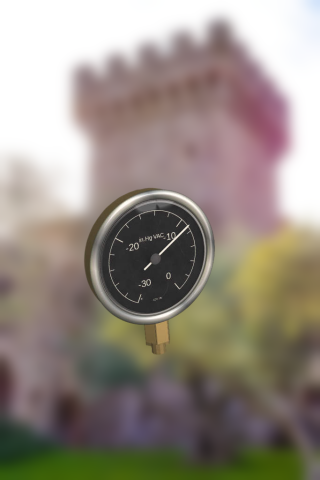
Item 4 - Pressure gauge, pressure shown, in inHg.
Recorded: -9 inHg
